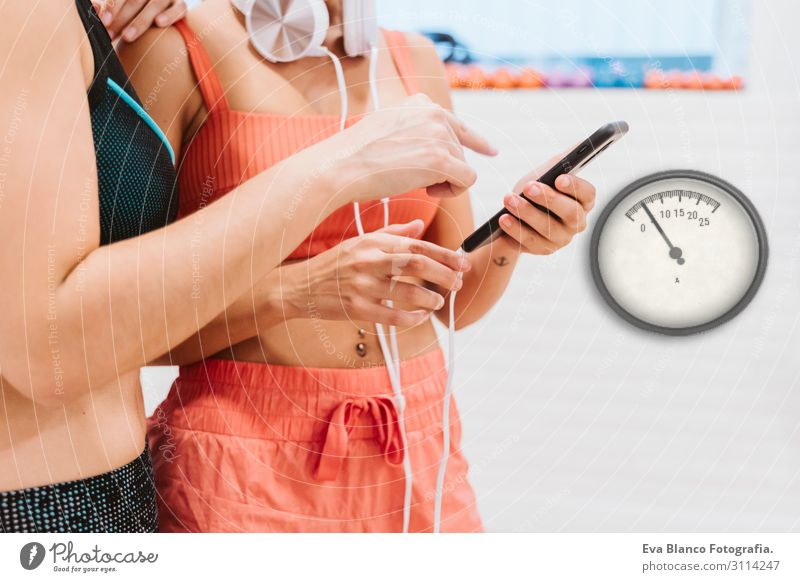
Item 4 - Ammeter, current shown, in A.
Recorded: 5 A
